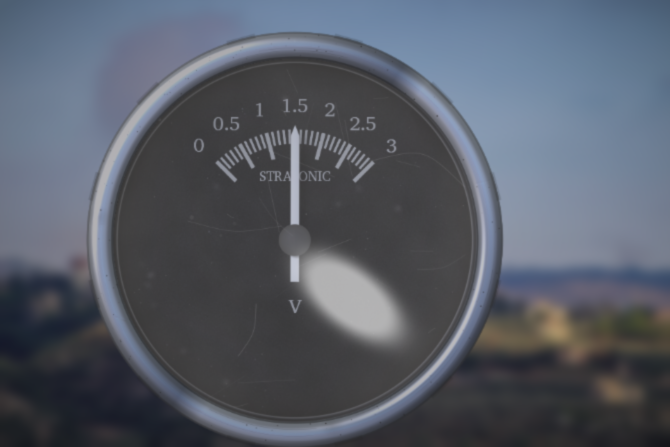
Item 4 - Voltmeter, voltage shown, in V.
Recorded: 1.5 V
